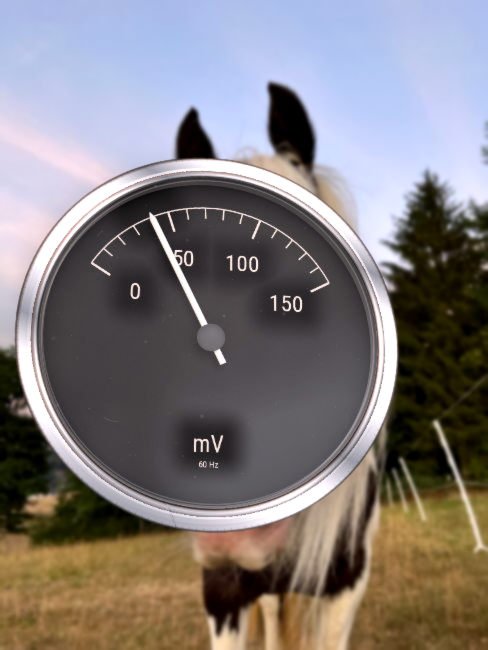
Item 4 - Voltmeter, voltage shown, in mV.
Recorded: 40 mV
